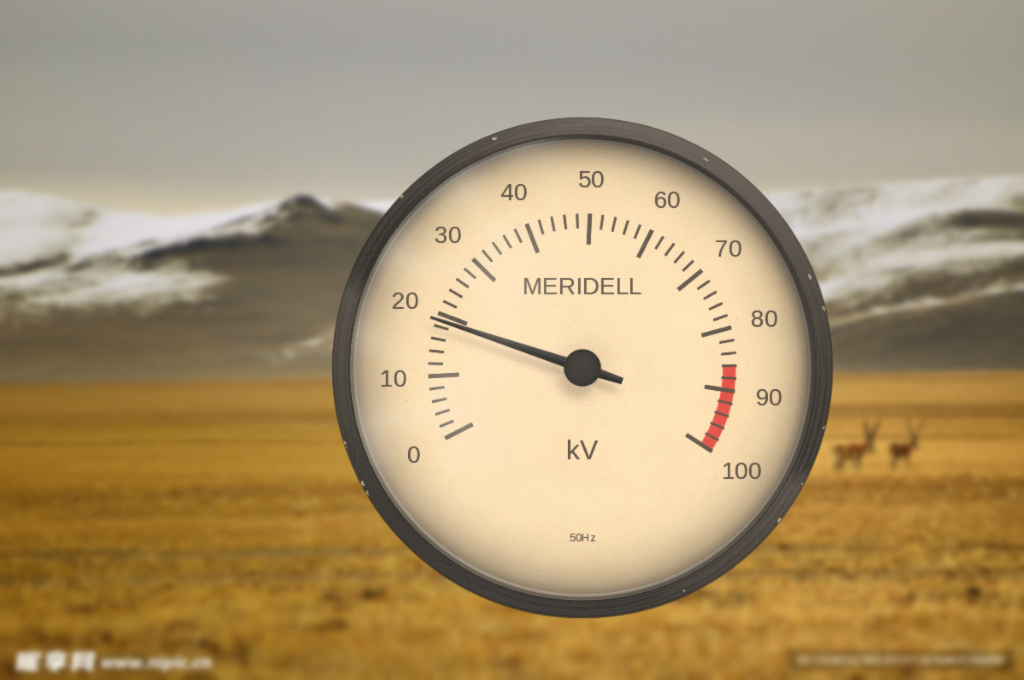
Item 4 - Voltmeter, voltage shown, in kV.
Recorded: 19 kV
